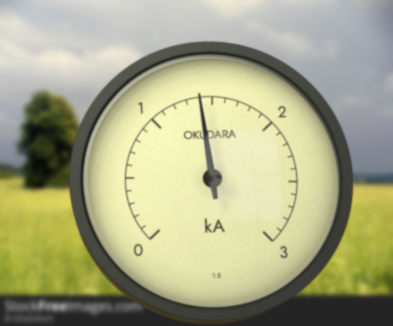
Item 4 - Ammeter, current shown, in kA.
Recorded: 1.4 kA
